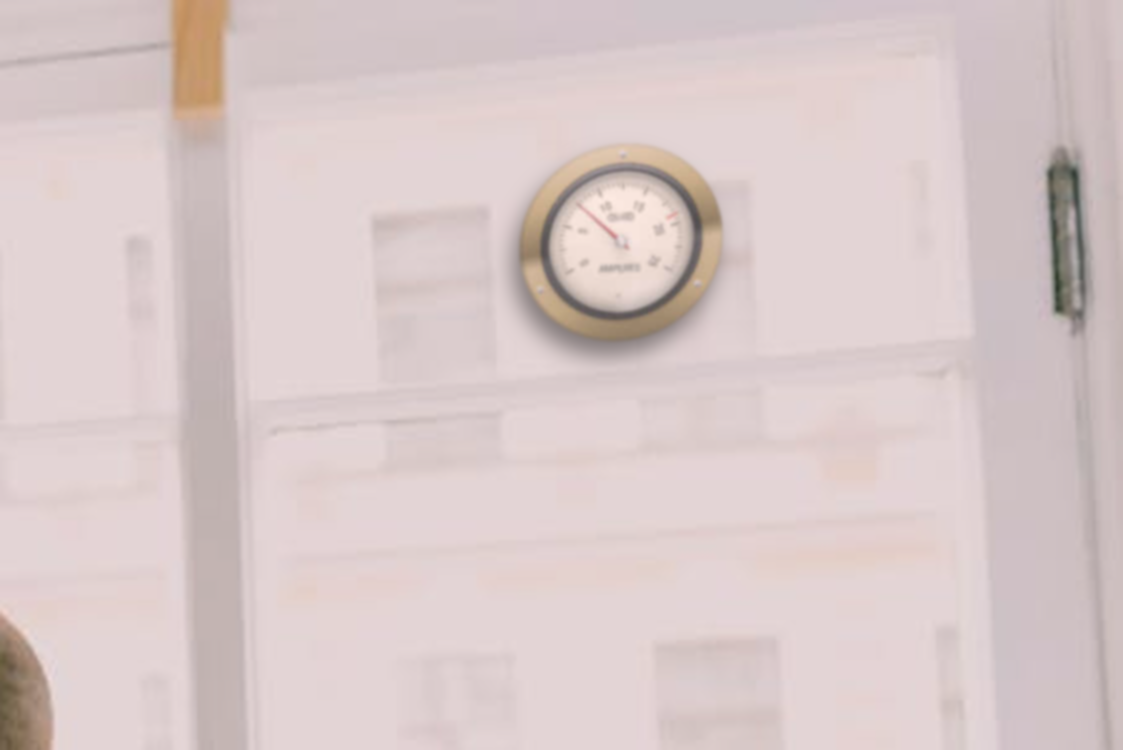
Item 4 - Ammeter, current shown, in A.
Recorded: 7.5 A
